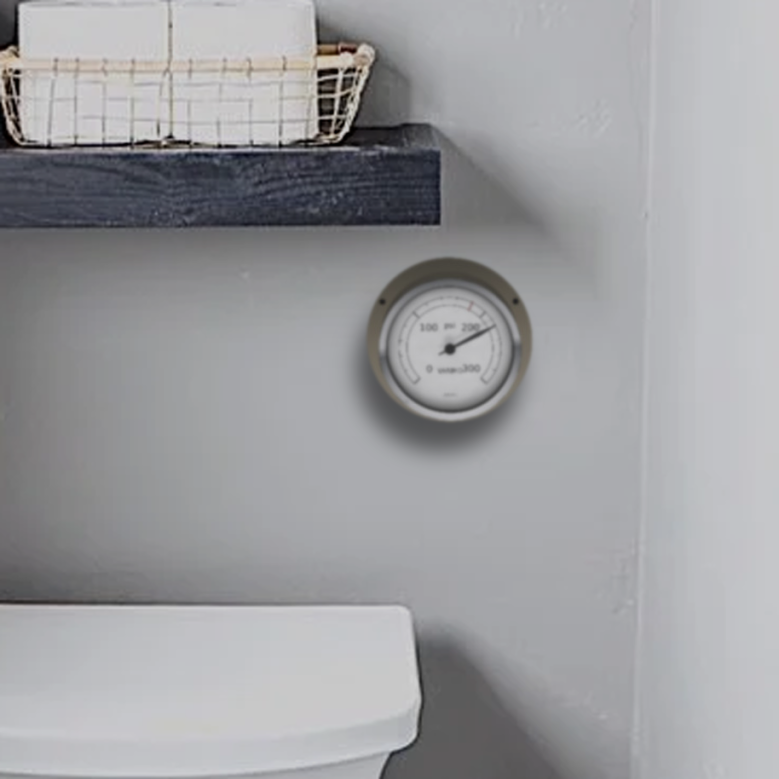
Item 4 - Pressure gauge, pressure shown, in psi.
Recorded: 220 psi
